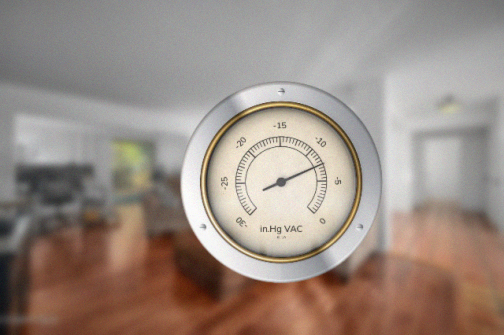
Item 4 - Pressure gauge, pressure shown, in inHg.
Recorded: -7.5 inHg
